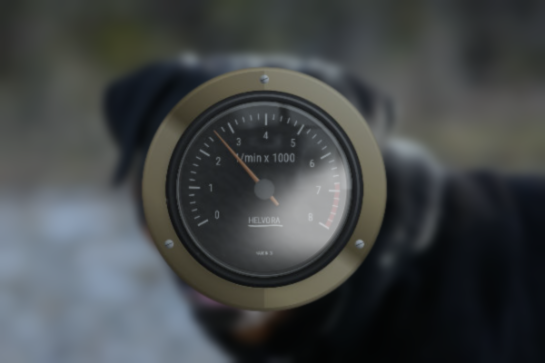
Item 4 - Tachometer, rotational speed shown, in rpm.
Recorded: 2600 rpm
